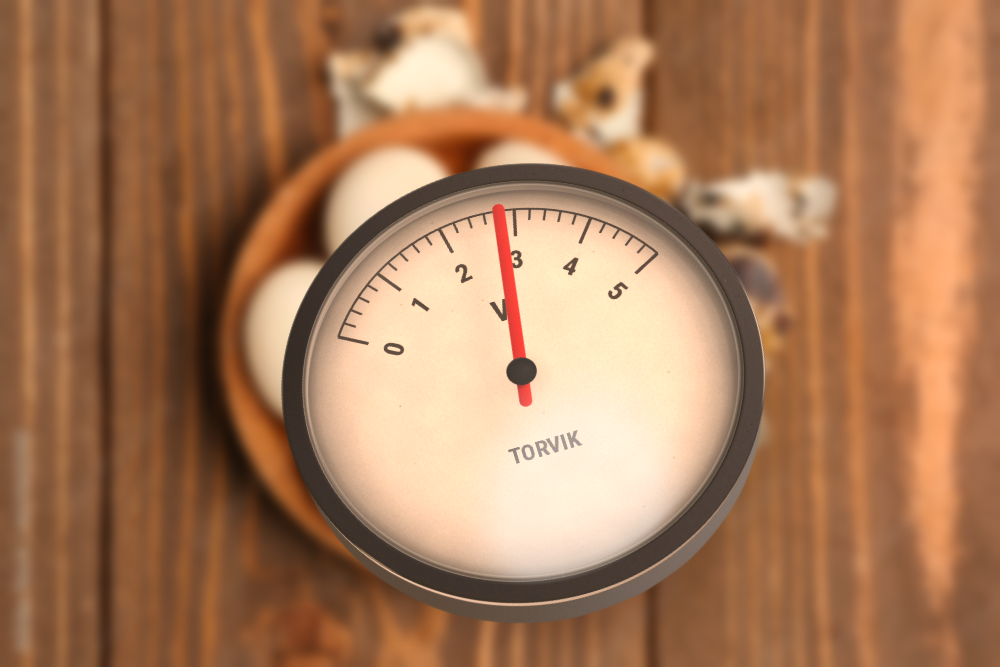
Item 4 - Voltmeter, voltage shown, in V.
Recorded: 2.8 V
